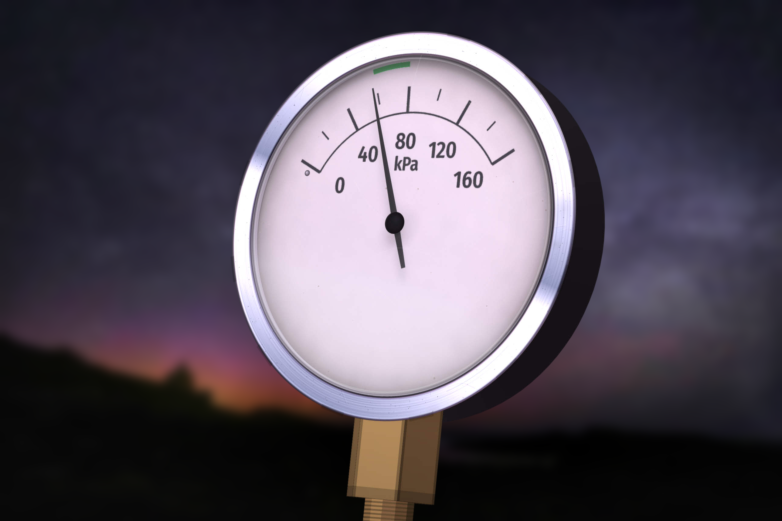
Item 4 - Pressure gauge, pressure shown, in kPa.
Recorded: 60 kPa
